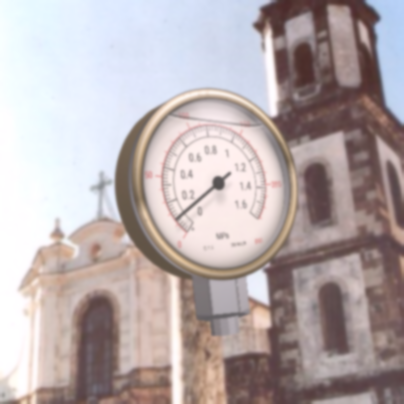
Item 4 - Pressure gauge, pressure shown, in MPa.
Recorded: 0.1 MPa
